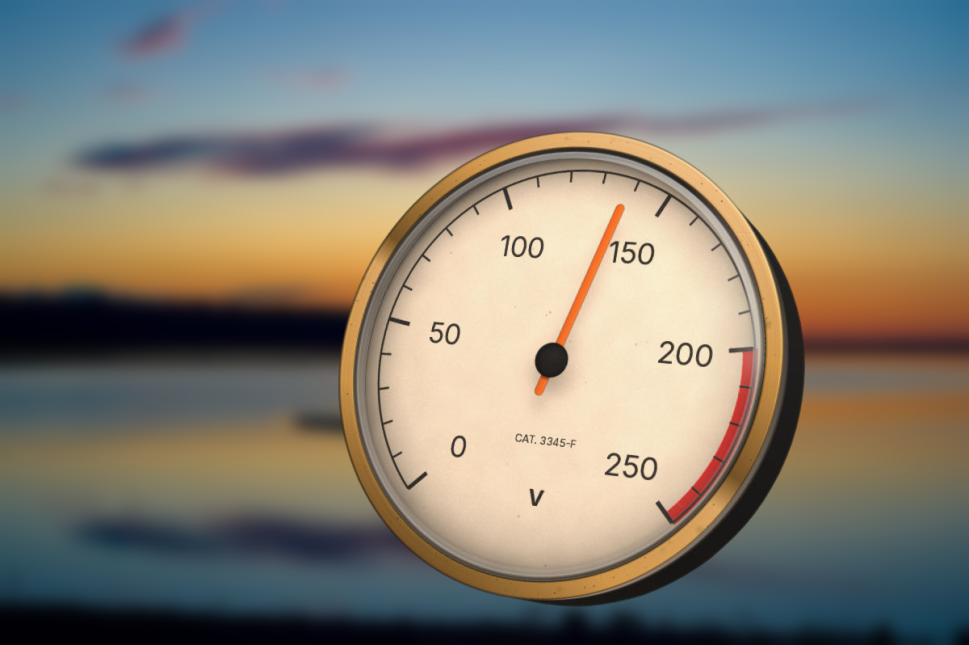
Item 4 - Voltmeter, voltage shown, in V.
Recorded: 140 V
